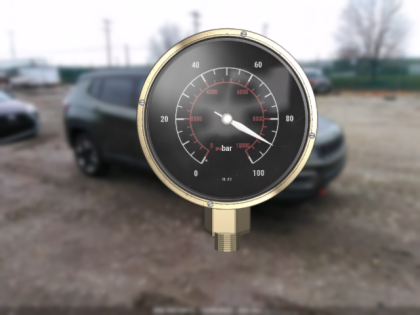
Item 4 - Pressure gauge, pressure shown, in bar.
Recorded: 90 bar
